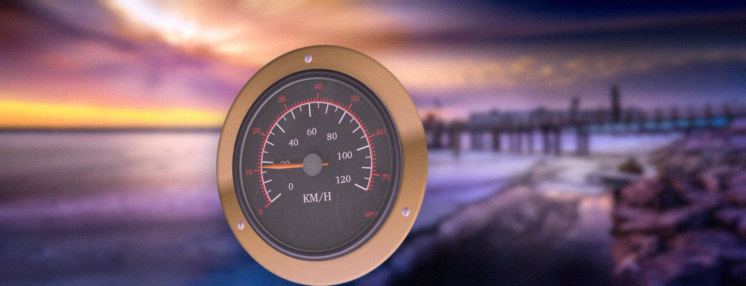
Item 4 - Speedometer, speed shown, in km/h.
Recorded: 17.5 km/h
